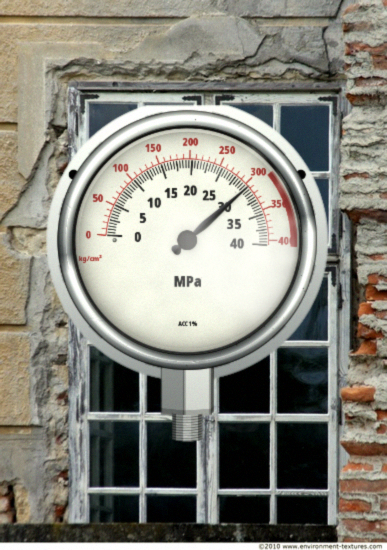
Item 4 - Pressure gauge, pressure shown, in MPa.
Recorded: 30 MPa
